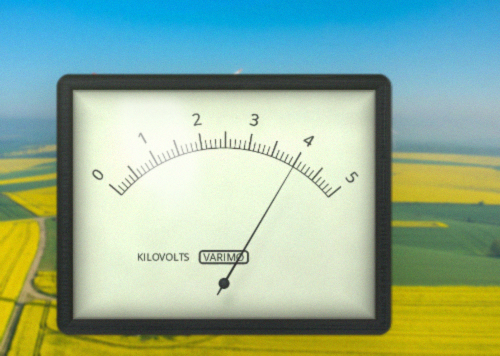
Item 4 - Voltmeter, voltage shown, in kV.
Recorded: 4 kV
